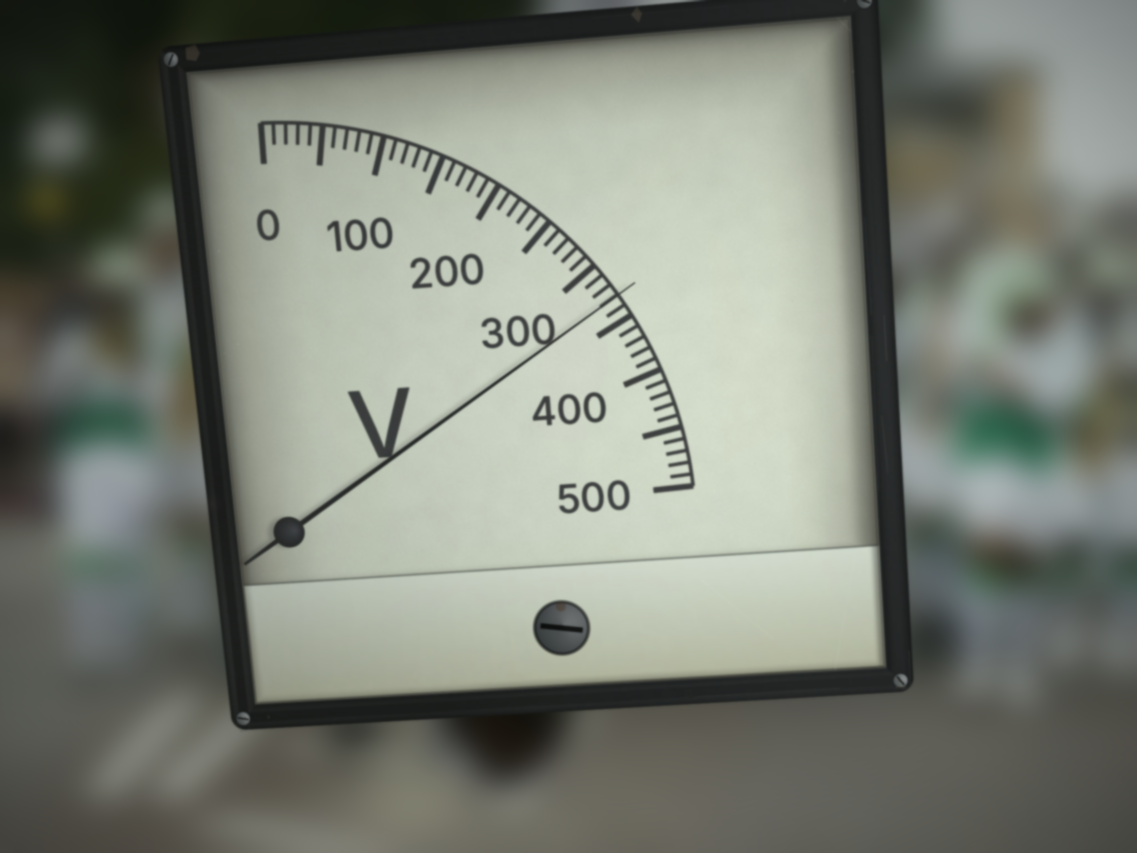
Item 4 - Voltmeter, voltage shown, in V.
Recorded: 330 V
